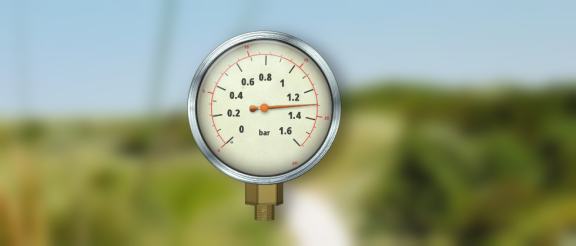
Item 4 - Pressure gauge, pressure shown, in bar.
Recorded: 1.3 bar
